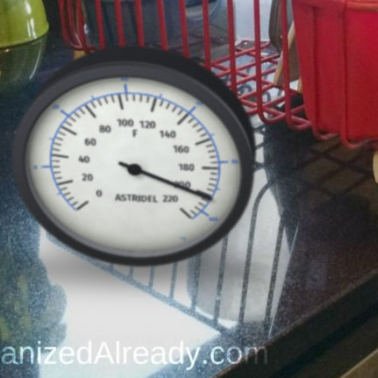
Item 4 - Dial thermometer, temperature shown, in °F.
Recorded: 200 °F
